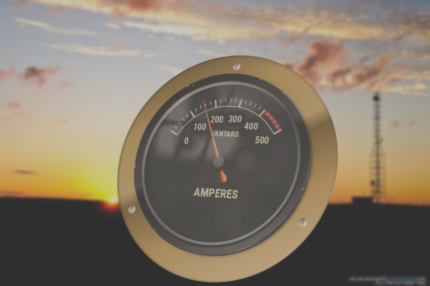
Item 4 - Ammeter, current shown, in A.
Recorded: 160 A
